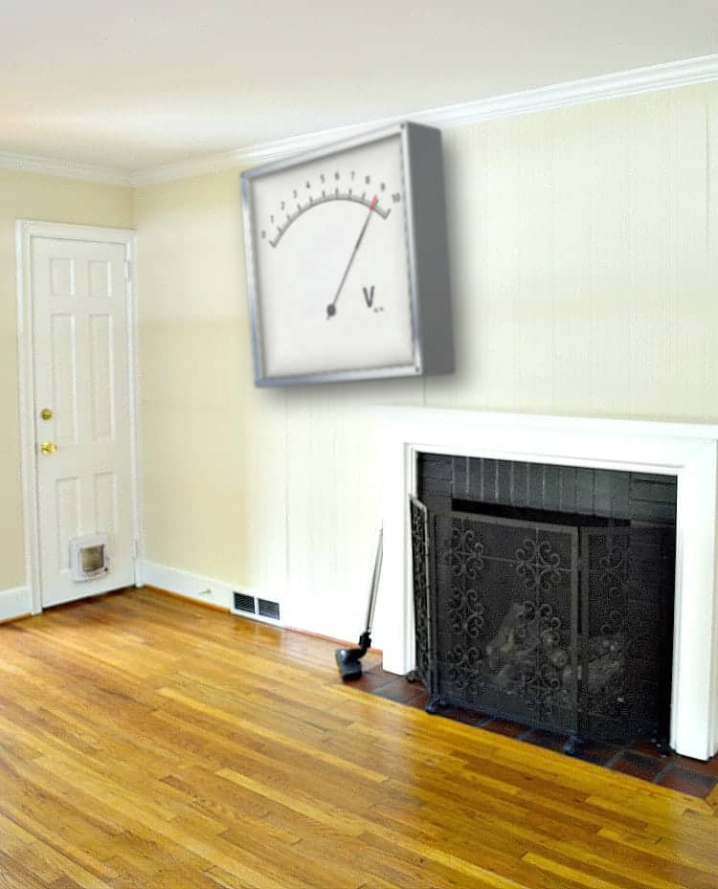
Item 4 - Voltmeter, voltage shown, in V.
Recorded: 9 V
